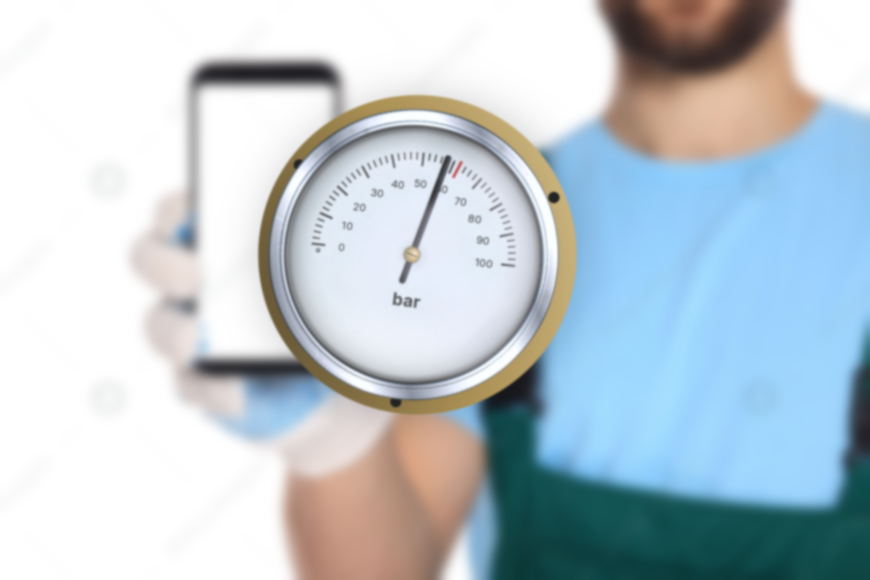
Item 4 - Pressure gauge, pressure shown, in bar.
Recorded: 58 bar
